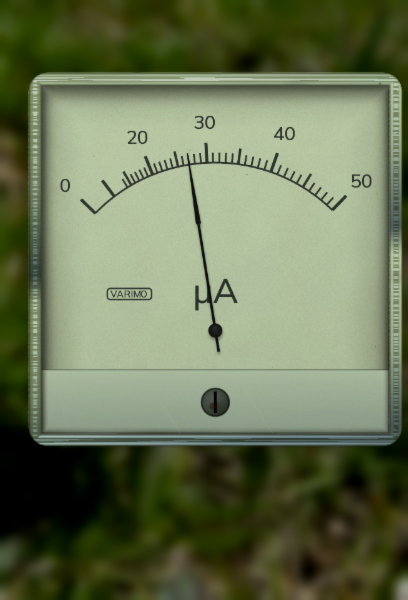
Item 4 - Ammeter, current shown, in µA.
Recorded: 27 µA
